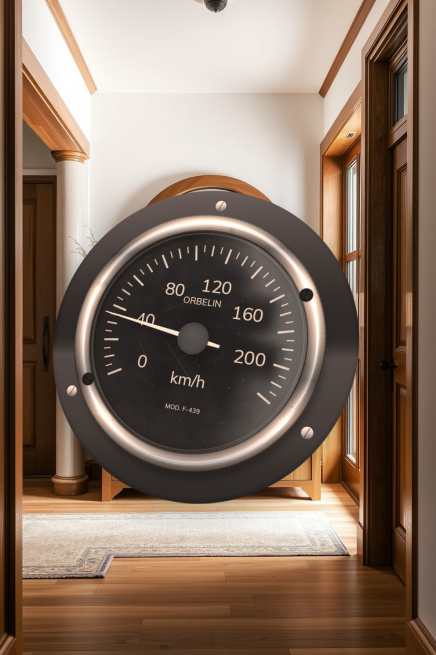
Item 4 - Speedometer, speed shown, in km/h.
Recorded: 35 km/h
